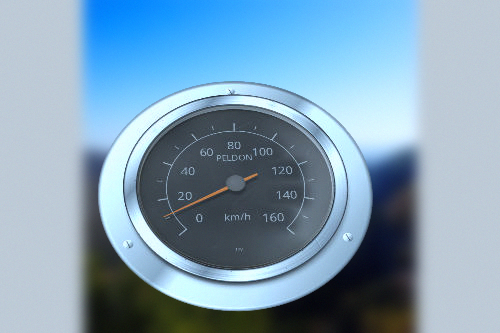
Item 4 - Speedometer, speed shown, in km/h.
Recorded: 10 km/h
